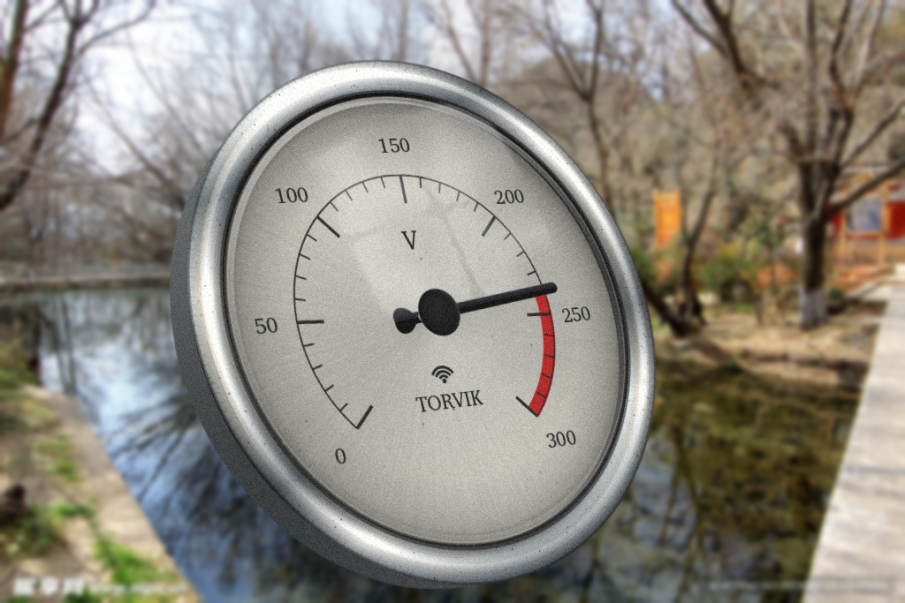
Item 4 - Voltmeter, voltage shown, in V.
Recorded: 240 V
